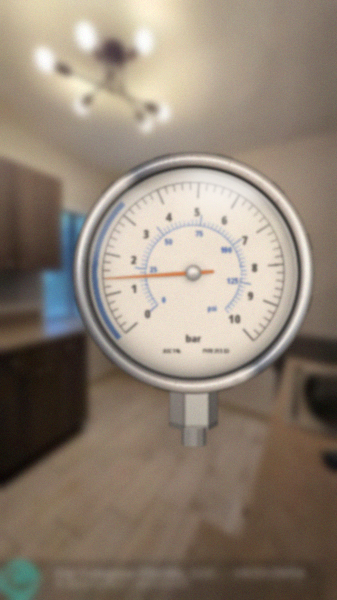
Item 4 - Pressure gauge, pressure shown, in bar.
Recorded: 1.4 bar
